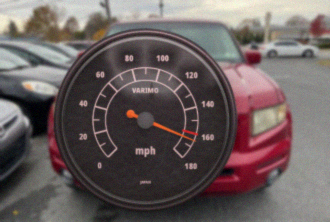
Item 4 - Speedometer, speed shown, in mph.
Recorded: 165 mph
